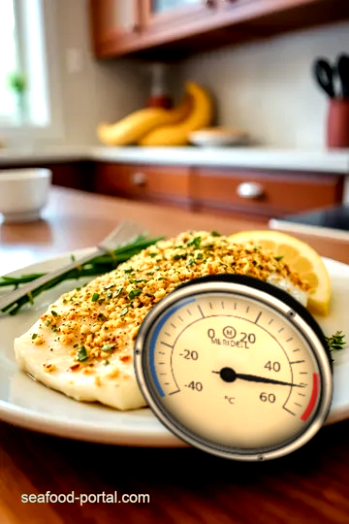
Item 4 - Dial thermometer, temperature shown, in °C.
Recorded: 48 °C
